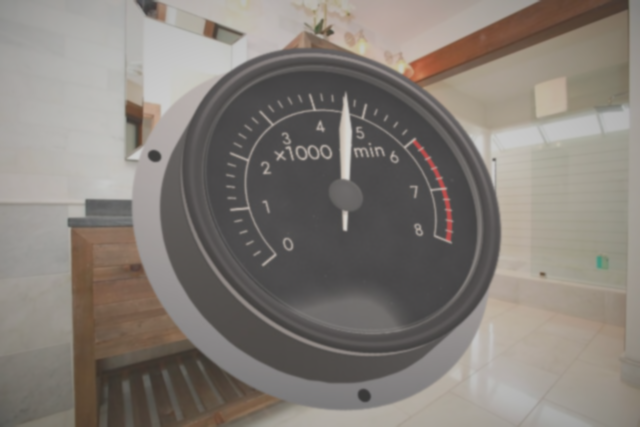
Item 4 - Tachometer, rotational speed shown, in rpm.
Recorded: 4600 rpm
